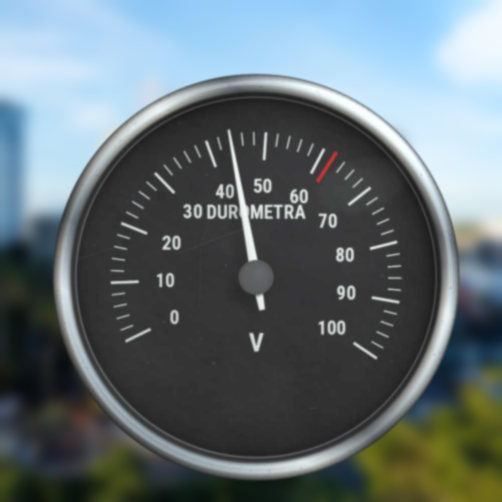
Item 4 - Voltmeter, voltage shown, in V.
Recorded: 44 V
